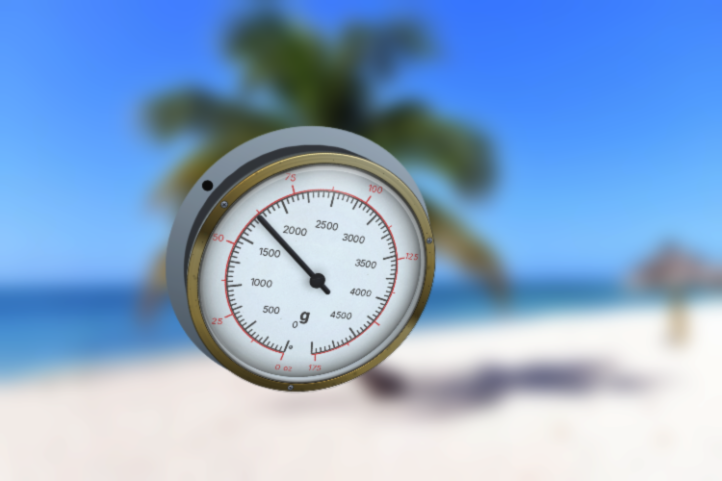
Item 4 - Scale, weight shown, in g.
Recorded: 1750 g
